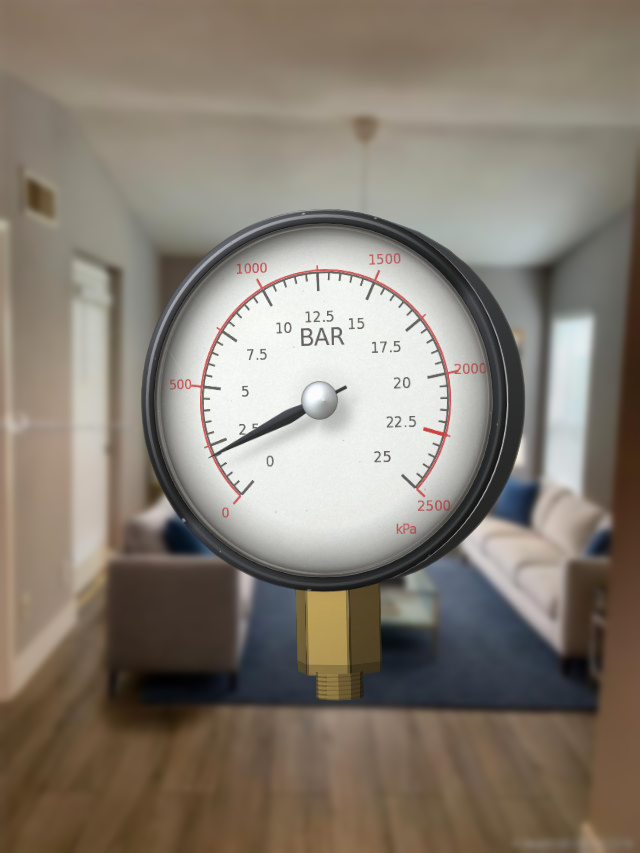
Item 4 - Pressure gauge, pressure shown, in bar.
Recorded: 2 bar
